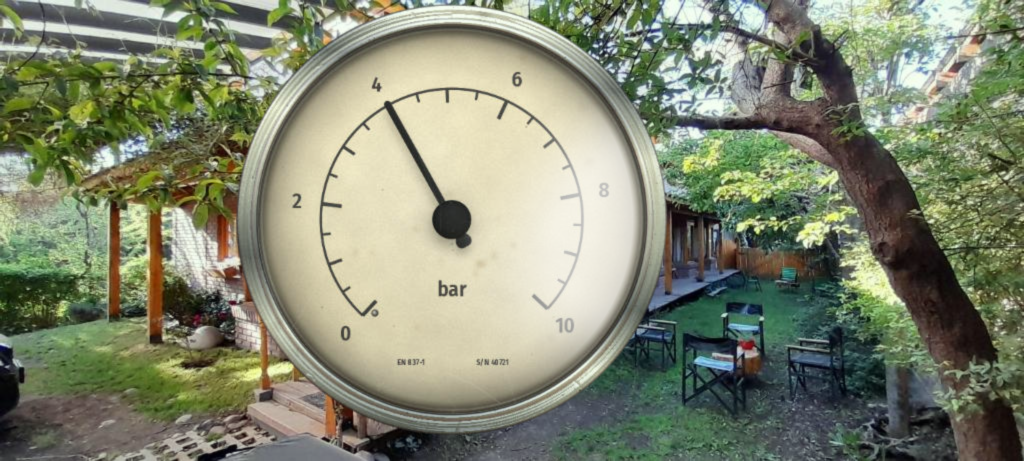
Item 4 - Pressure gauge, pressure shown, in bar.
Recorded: 4 bar
